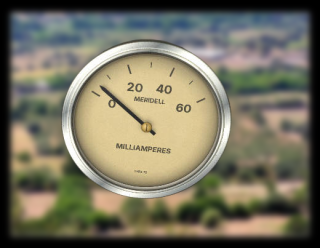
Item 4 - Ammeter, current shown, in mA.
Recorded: 5 mA
